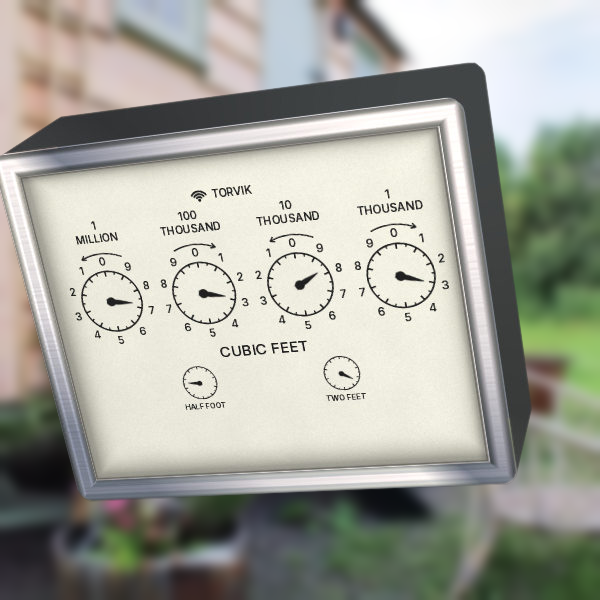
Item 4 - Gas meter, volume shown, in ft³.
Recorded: 728300 ft³
